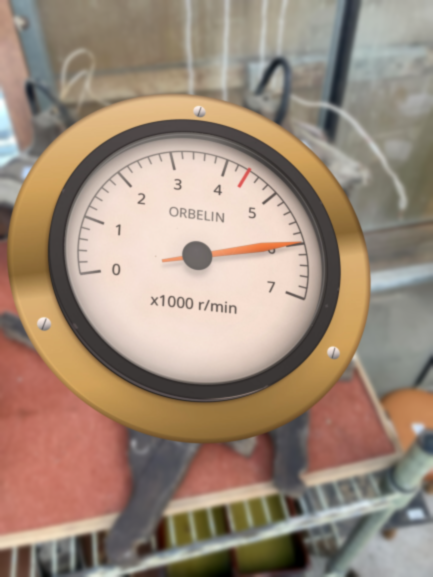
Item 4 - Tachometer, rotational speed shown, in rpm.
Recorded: 6000 rpm
